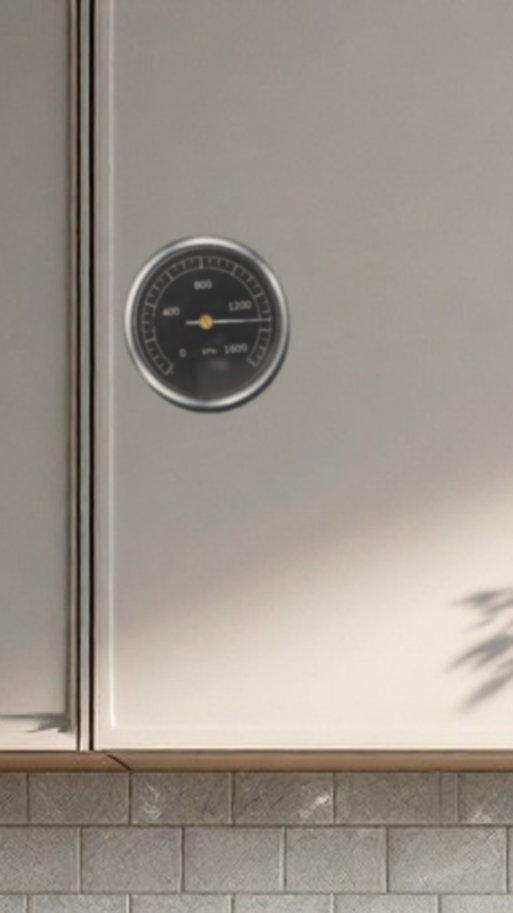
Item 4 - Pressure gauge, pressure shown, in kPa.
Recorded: 1350 kPa
